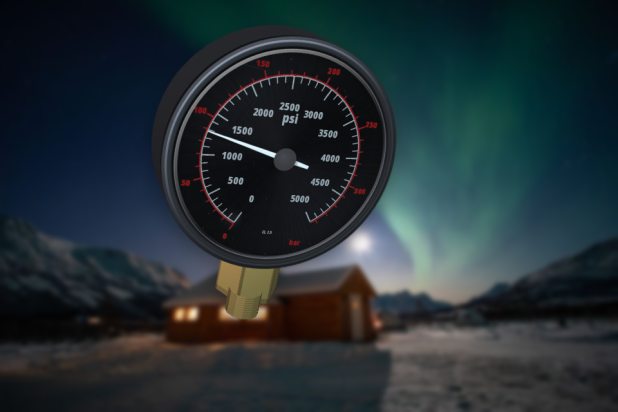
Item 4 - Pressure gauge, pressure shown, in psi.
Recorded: 1300 psi
